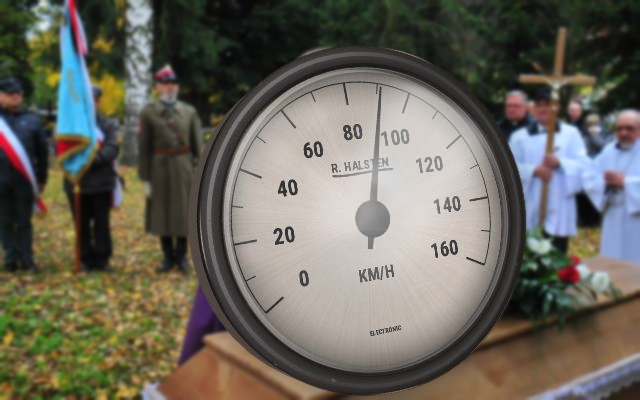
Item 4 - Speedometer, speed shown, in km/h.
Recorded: 90 km/h
